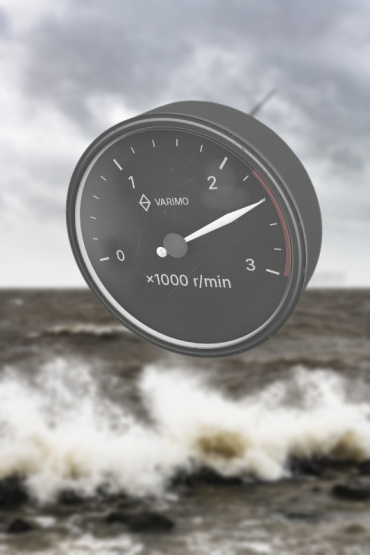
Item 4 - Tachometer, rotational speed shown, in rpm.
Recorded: 2400 rpm
